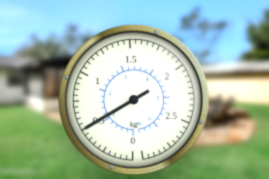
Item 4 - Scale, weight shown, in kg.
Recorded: 0.5 kg
